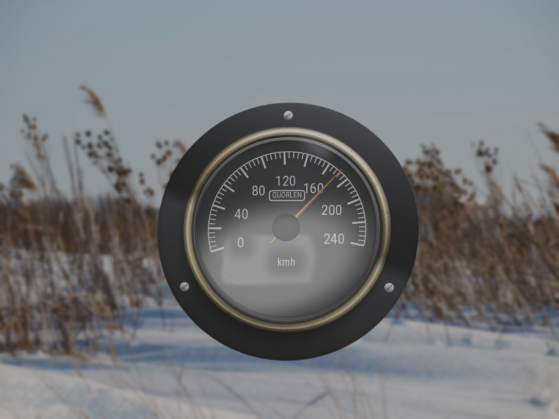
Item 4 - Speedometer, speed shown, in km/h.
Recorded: 172 km/h
